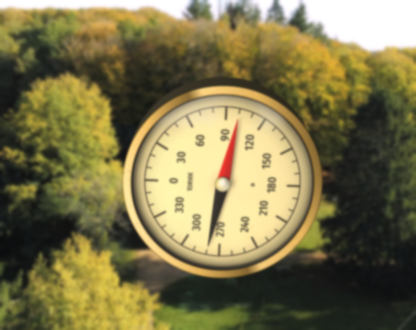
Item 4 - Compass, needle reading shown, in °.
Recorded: 100 °
